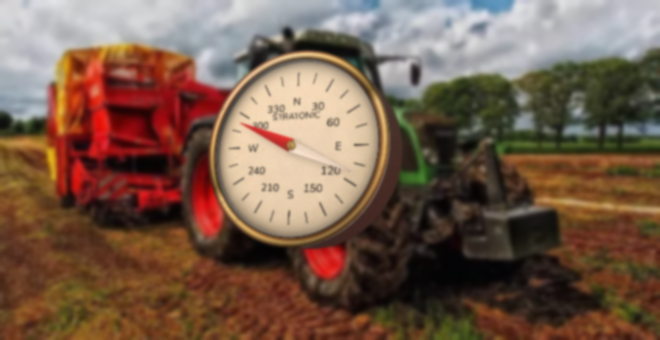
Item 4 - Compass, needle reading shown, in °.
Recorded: 292.5 °
